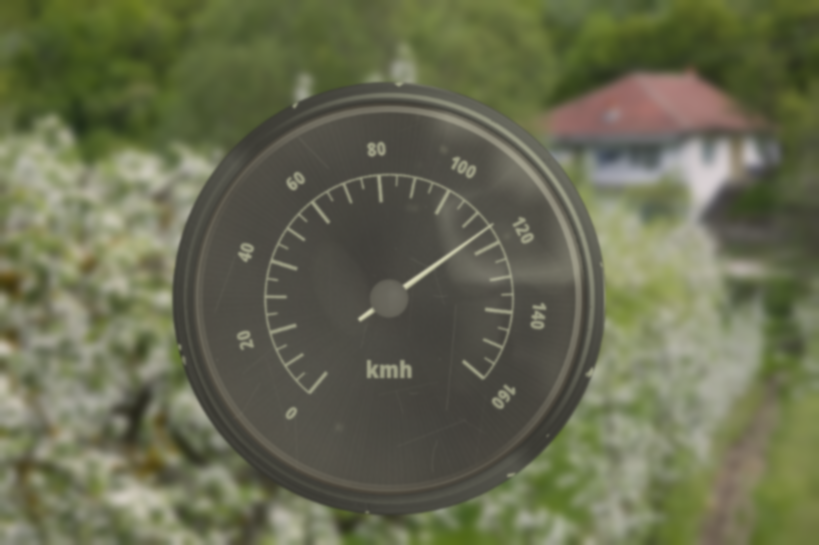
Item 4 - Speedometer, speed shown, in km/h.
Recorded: 115 km/h
